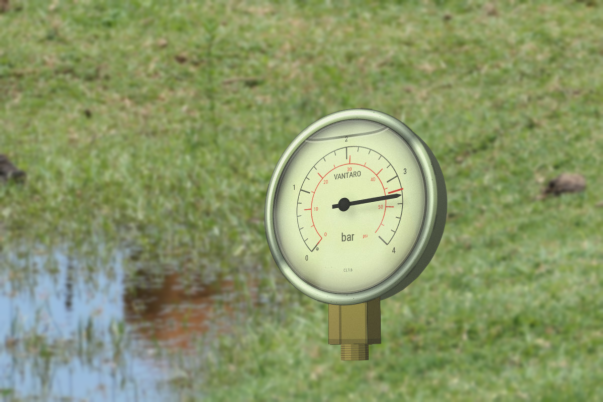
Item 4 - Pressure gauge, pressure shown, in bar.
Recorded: 3.3 bar
